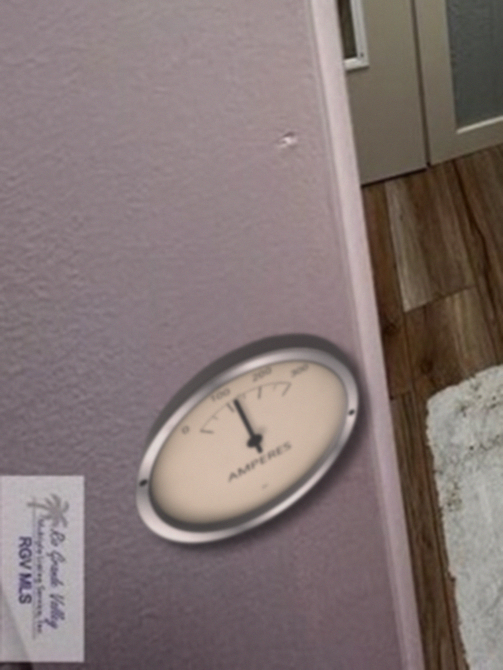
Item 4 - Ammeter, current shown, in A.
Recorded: 125 A
